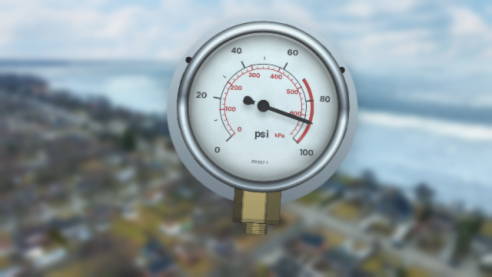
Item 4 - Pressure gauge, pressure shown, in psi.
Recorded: 90 psi
